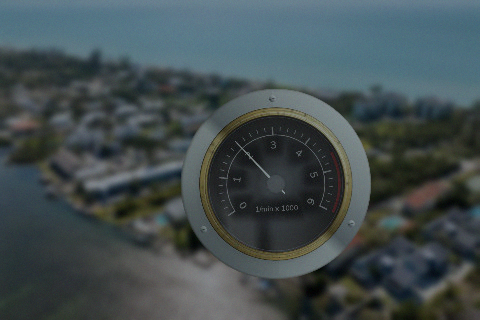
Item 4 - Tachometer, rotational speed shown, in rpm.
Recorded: 2000 rpm
